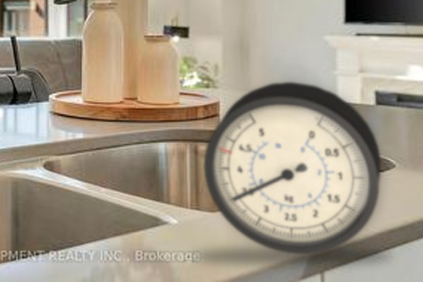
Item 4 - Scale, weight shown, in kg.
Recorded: 3.5 kg
